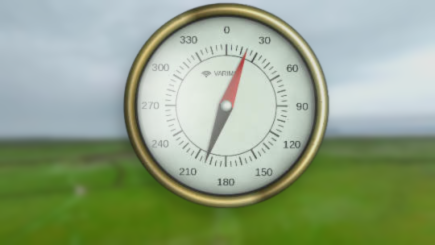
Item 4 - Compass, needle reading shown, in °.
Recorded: 20 °
